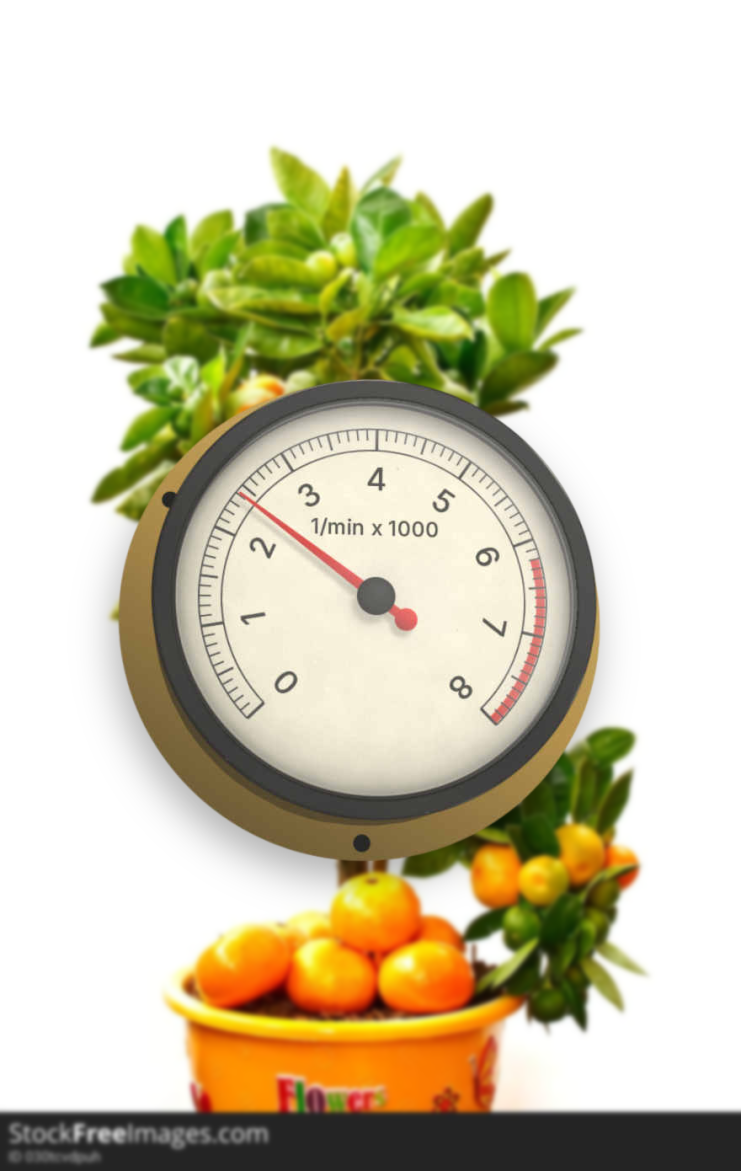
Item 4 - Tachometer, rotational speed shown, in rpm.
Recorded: 2400 rpm
